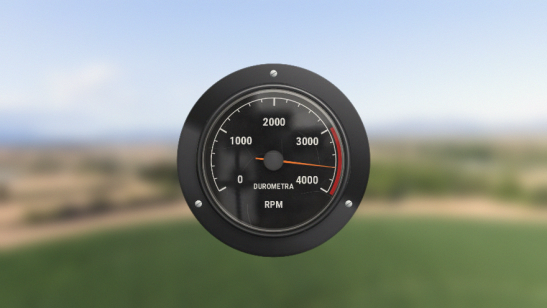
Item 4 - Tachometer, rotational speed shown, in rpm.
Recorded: 3600 rpm
